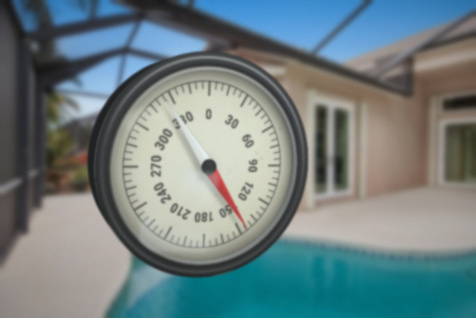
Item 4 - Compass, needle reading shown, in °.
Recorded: 145 °
